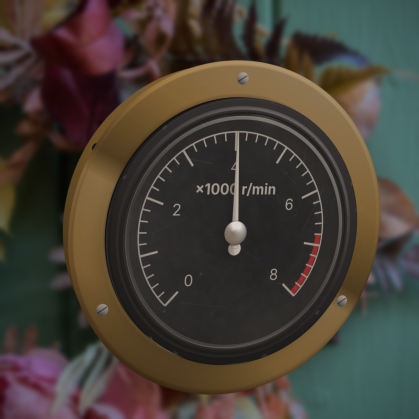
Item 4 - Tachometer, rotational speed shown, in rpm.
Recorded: 4000 rpm
